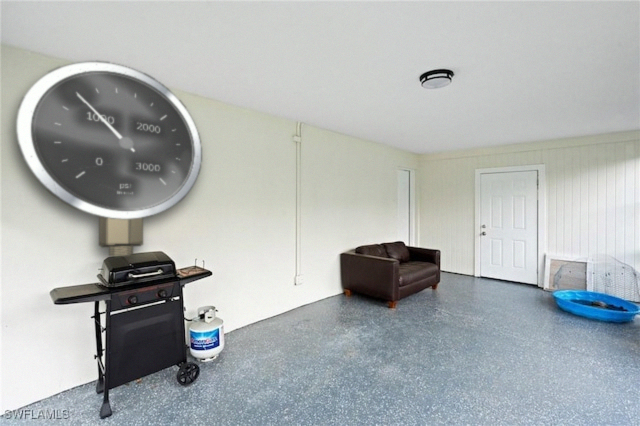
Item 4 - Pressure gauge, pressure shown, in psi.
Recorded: 1000 psi
